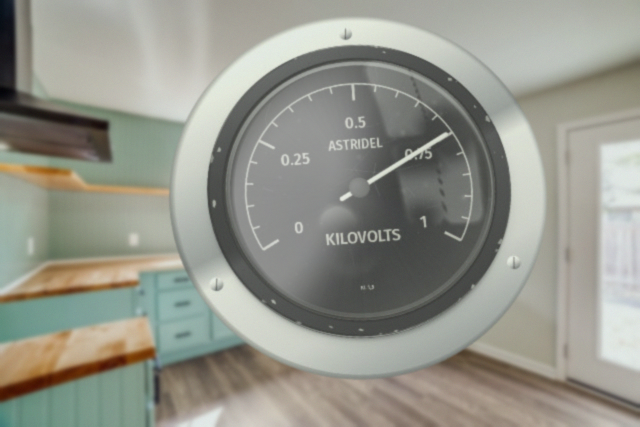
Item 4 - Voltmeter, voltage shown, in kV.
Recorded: 0.75 kV
